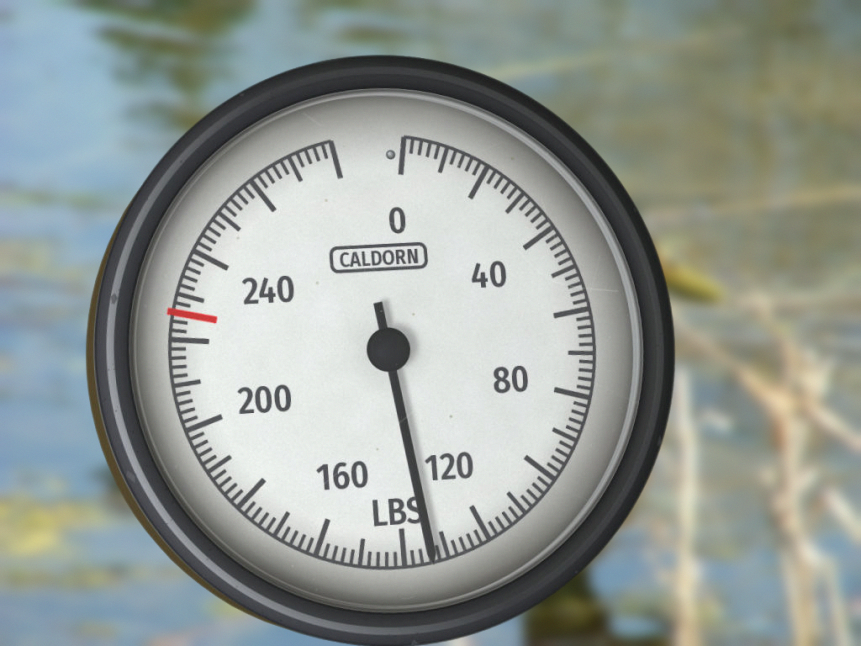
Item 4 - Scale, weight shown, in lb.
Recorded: 134 lb
